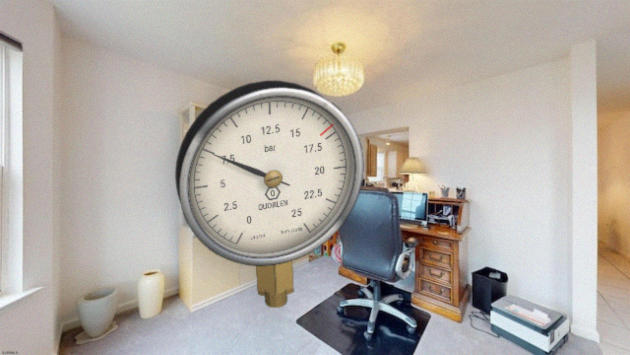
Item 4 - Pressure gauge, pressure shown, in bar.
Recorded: 7.5 bar
